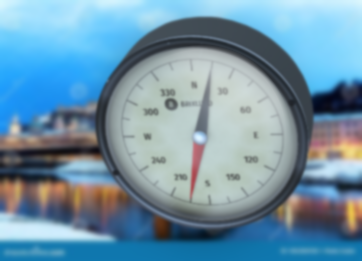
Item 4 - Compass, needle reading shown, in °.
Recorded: 195 °
